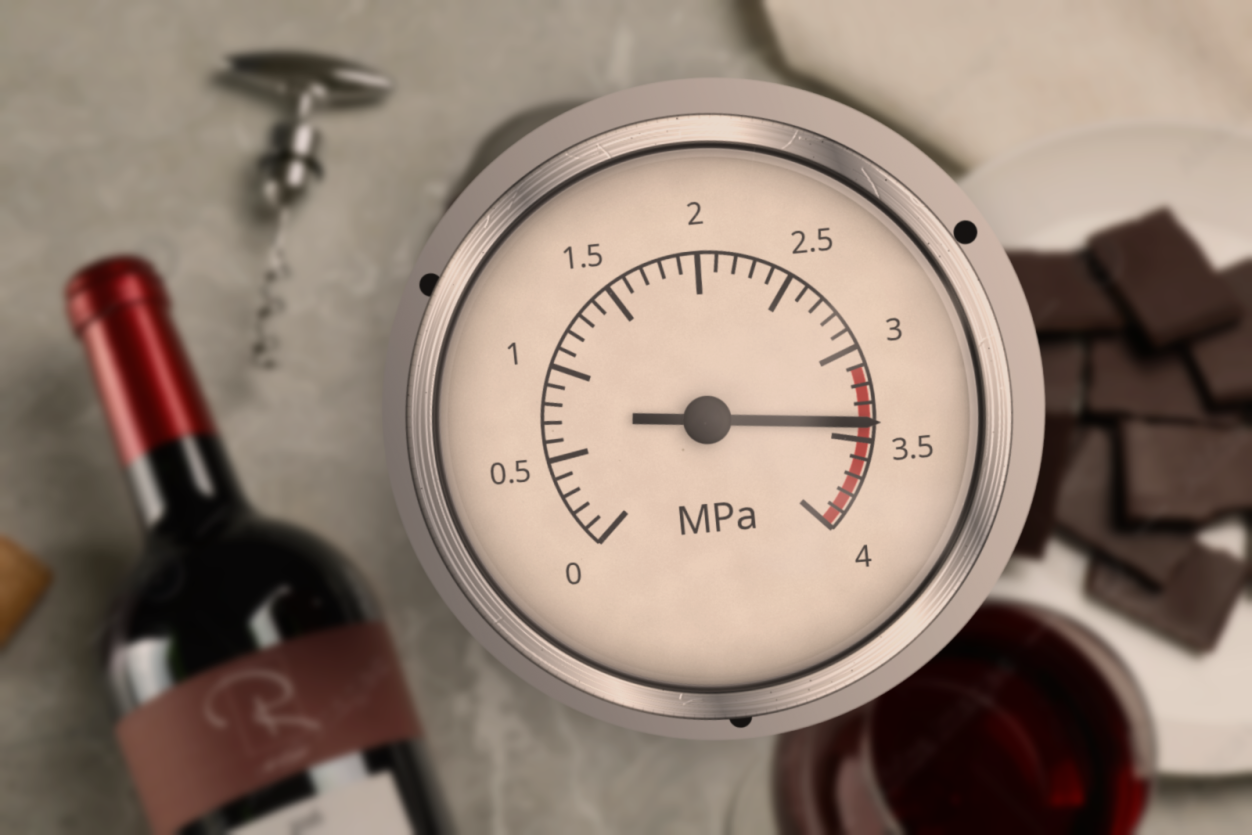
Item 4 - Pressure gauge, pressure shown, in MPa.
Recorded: 3.4 MPa
